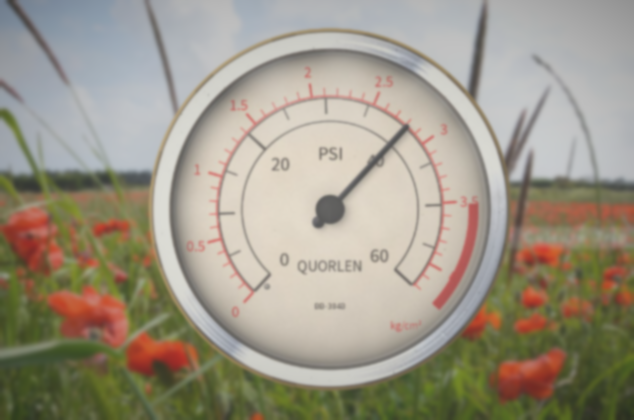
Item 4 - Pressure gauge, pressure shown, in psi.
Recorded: 40 psi
